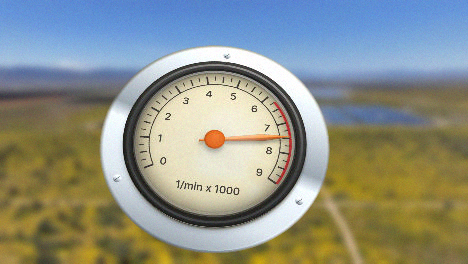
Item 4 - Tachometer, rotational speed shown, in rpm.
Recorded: 7500 rpm
